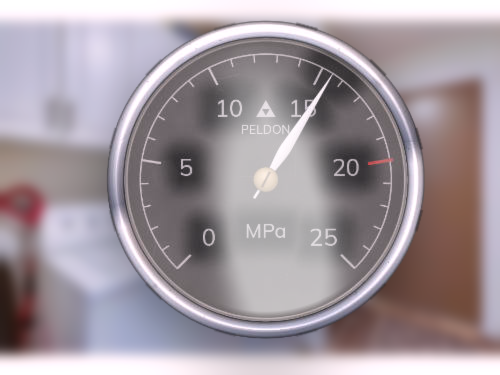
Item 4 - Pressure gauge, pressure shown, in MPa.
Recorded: 15.5 MPa
